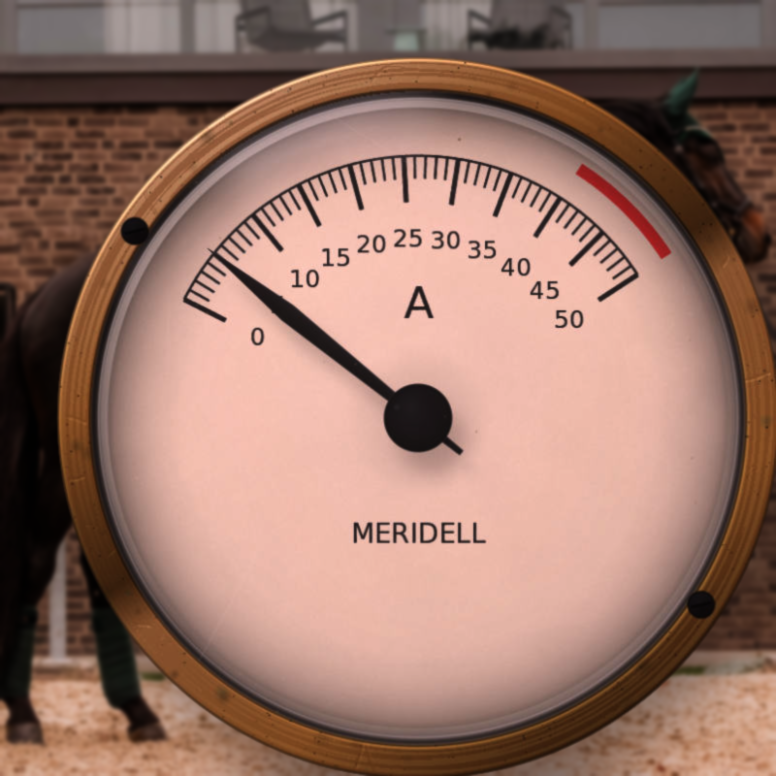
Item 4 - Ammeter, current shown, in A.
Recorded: 5 A
